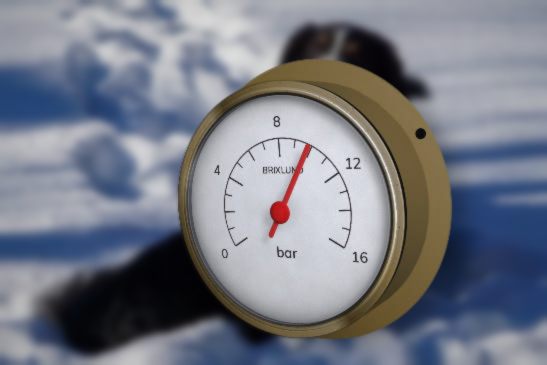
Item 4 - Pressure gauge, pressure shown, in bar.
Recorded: 10 bar
